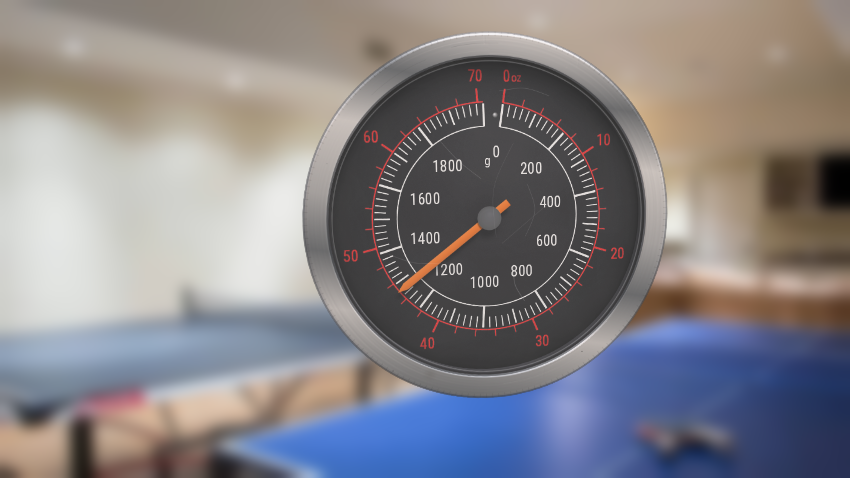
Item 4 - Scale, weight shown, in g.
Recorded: 1280 g
